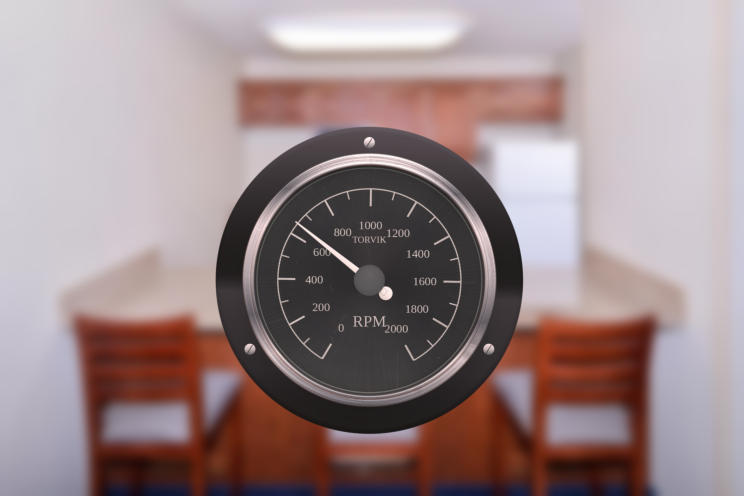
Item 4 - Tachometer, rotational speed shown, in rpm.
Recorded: 650 rpm
